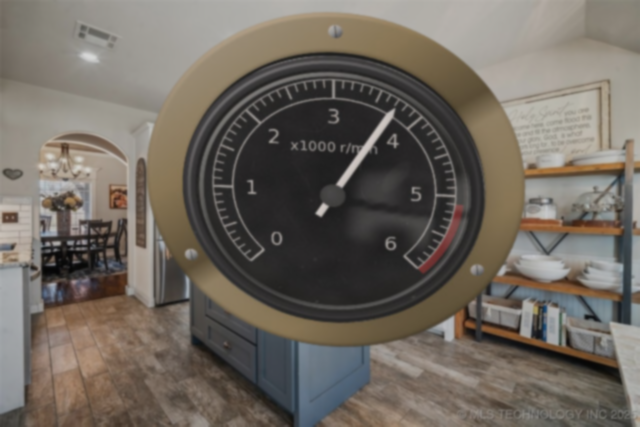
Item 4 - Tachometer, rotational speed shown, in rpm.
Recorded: 3700 rpm
